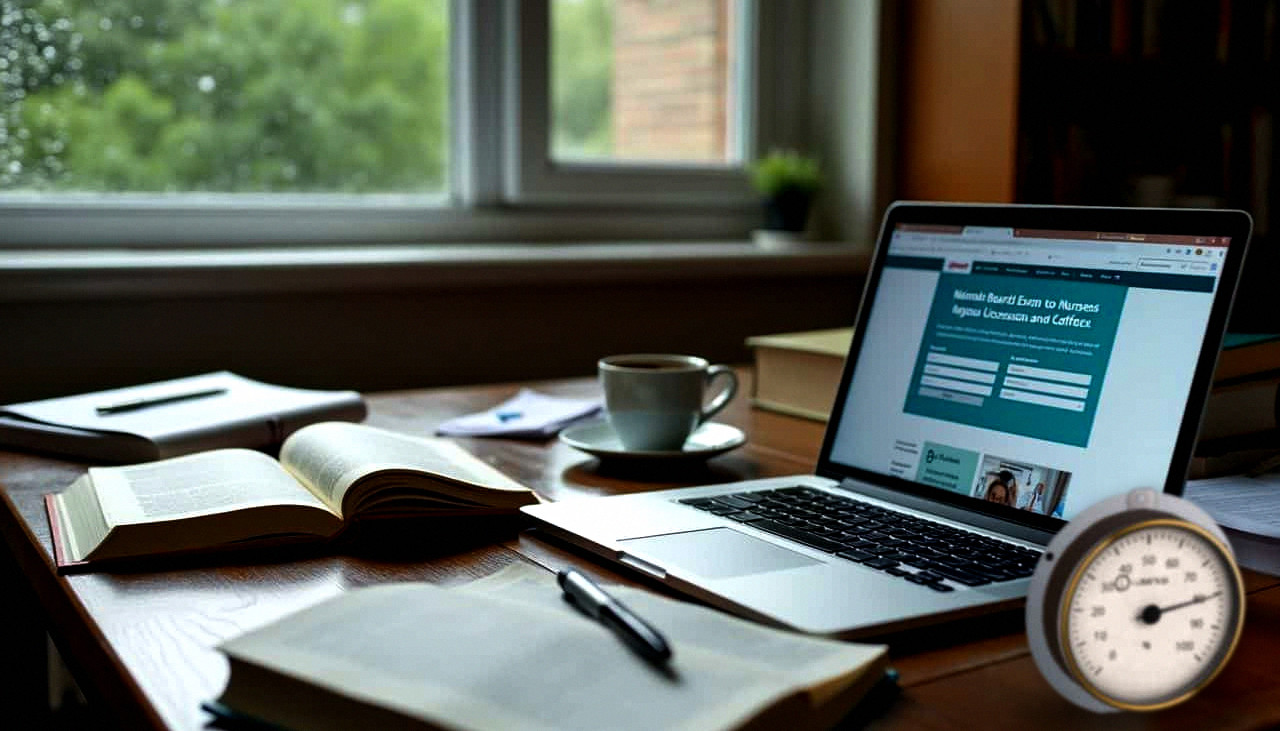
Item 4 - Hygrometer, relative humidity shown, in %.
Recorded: 80 %
